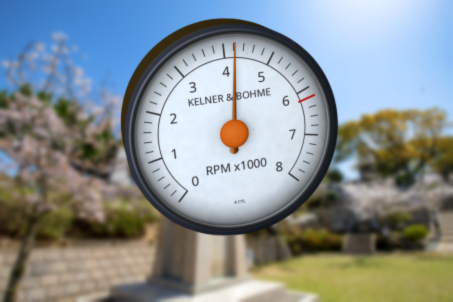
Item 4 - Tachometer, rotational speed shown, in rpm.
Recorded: 4200 rpm
